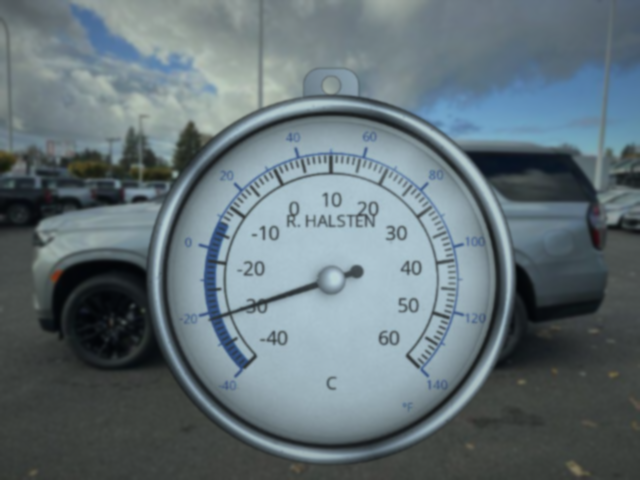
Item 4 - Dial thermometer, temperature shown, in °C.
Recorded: -30 °C
